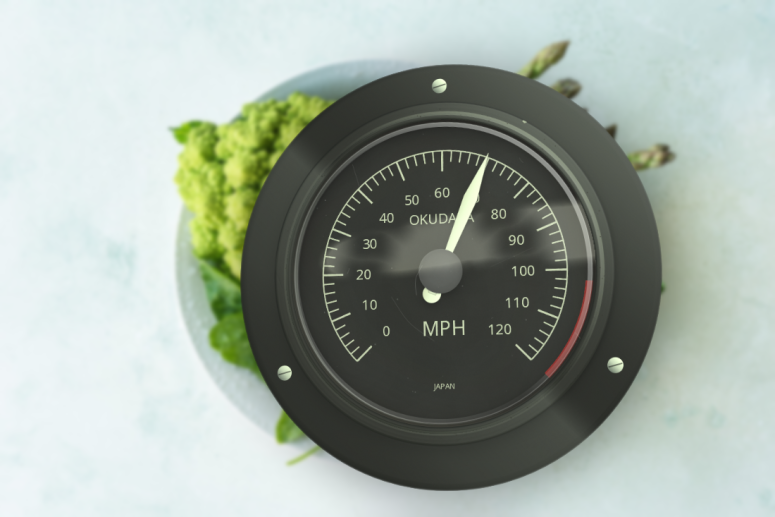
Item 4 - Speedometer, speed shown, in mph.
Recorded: 70 mph
